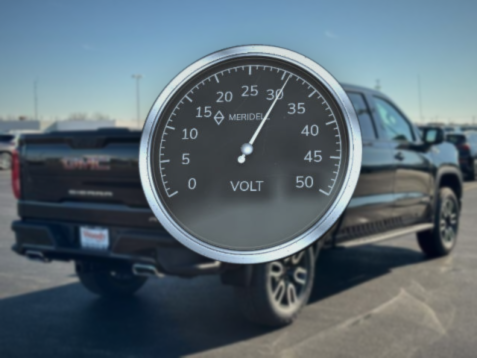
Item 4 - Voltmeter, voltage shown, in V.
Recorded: 31 V
